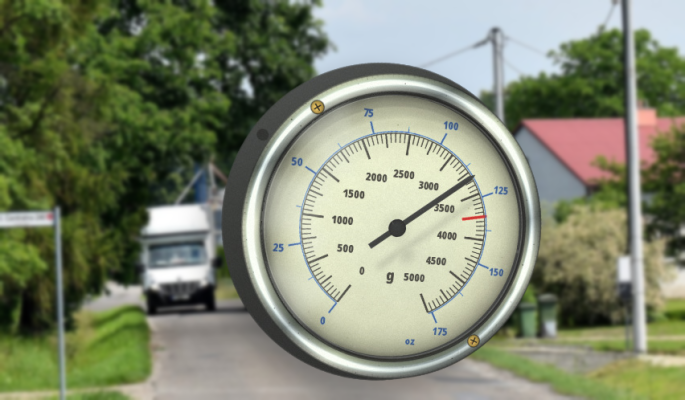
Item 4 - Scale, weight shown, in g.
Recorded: 3300 g
